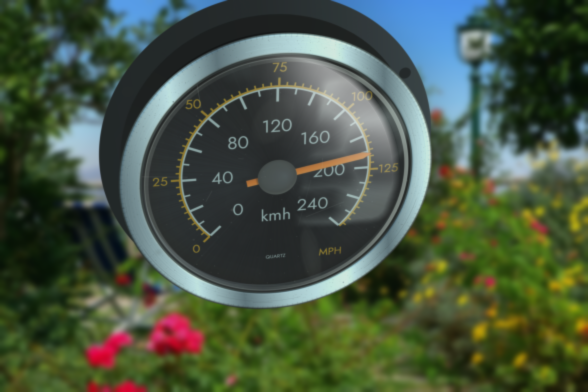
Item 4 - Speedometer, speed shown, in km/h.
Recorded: 190 km/h
